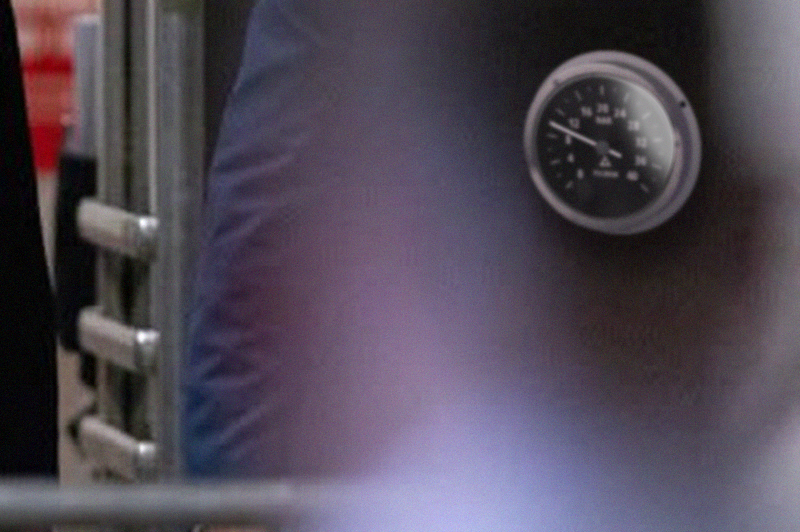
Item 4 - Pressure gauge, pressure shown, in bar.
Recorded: 10 bar
